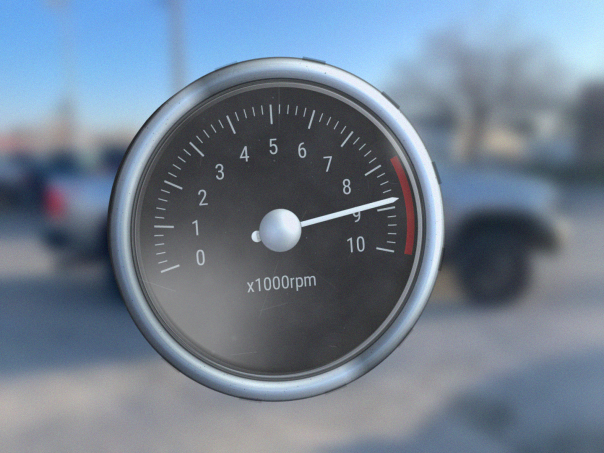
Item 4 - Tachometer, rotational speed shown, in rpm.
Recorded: 8800 rpm
